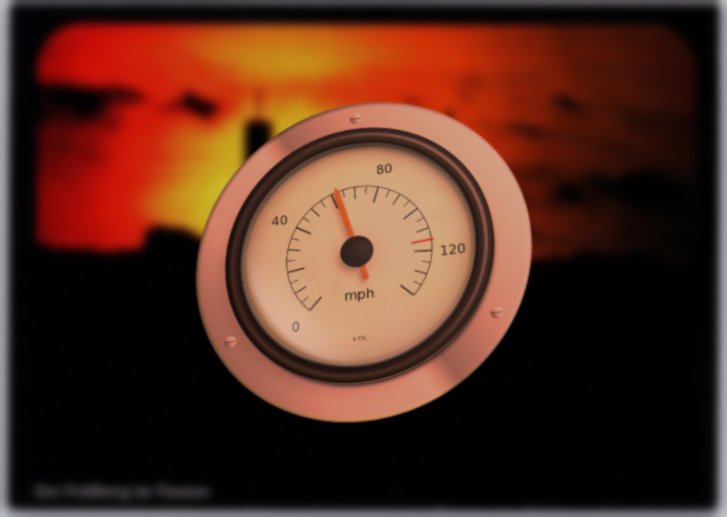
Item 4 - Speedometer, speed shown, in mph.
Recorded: 62.5 mph
